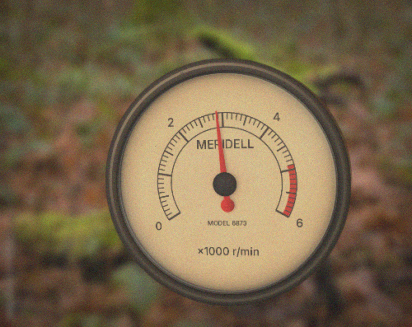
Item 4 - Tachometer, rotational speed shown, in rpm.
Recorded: 2900 rpm
